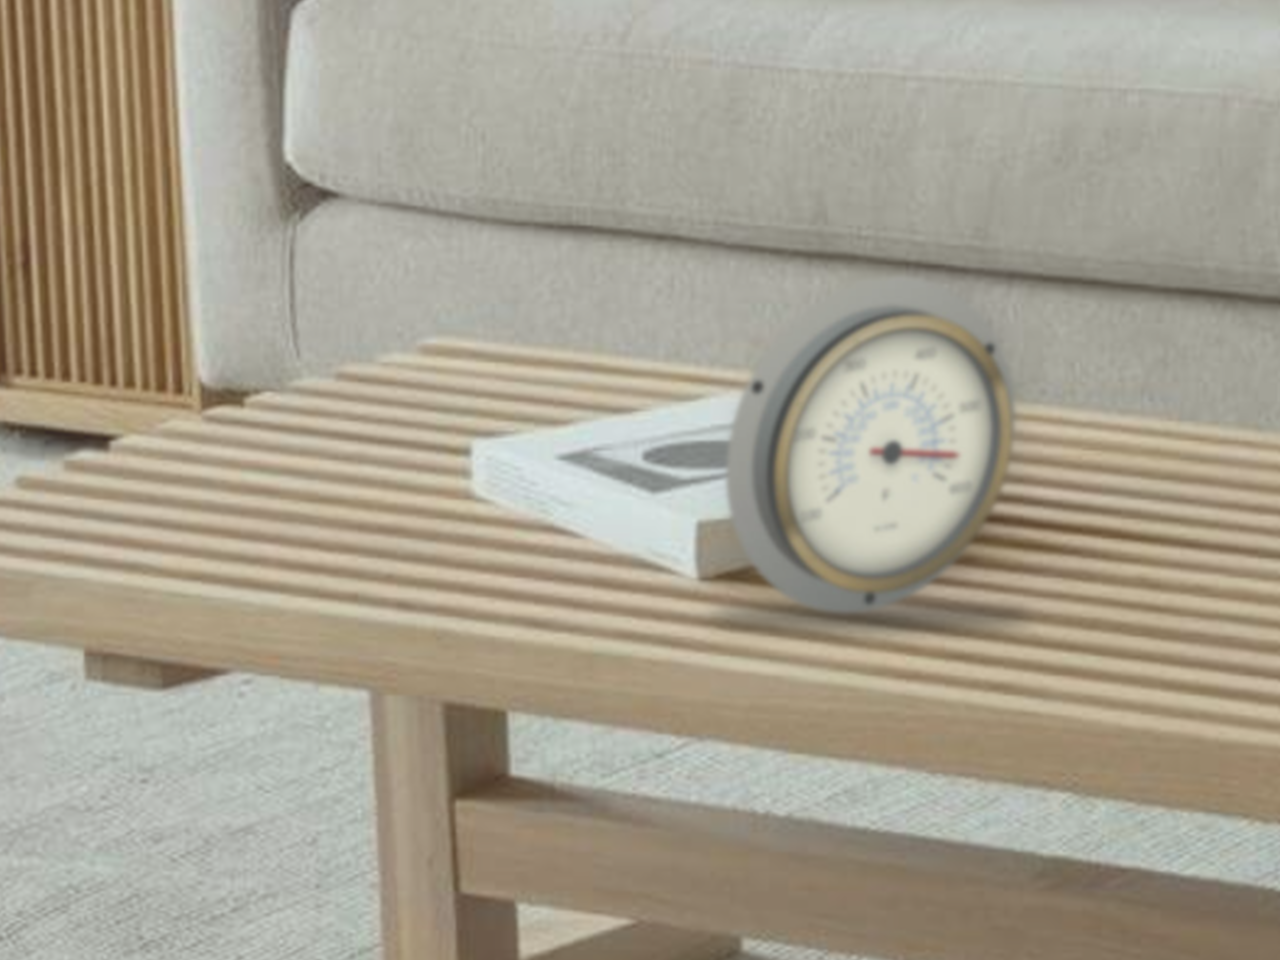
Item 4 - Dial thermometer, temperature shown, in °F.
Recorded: 560 °F
